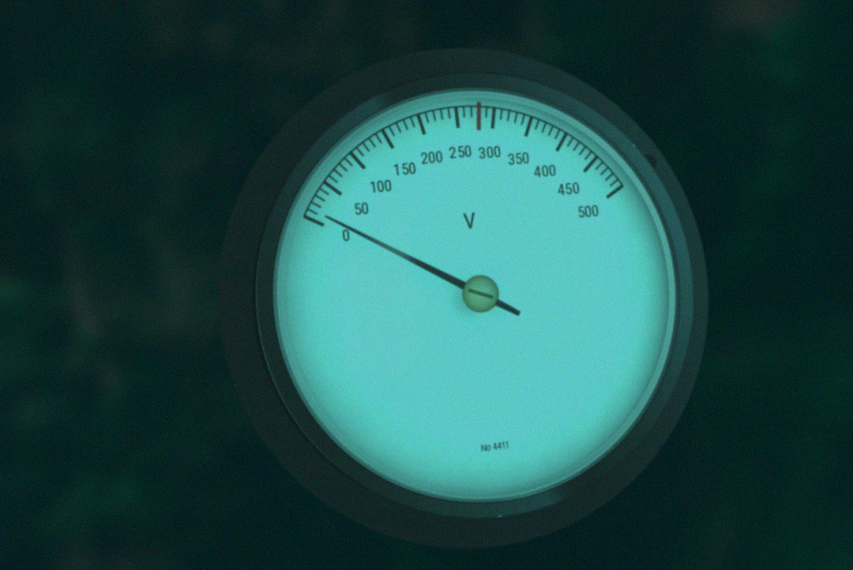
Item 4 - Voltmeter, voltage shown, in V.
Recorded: 10 V
